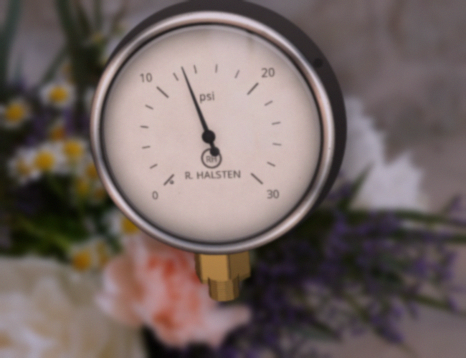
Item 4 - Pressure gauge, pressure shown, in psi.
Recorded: 13 psi
